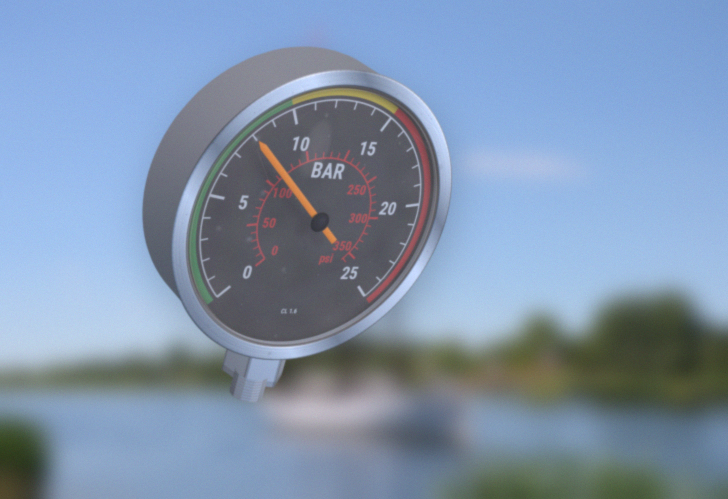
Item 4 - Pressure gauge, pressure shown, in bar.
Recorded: 8 bar
